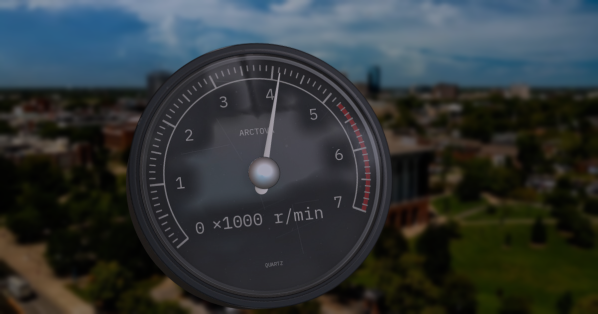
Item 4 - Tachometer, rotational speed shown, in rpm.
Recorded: 4100 rpm
